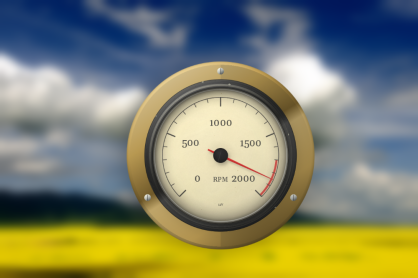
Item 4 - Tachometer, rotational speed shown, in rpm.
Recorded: 1850 rpm
